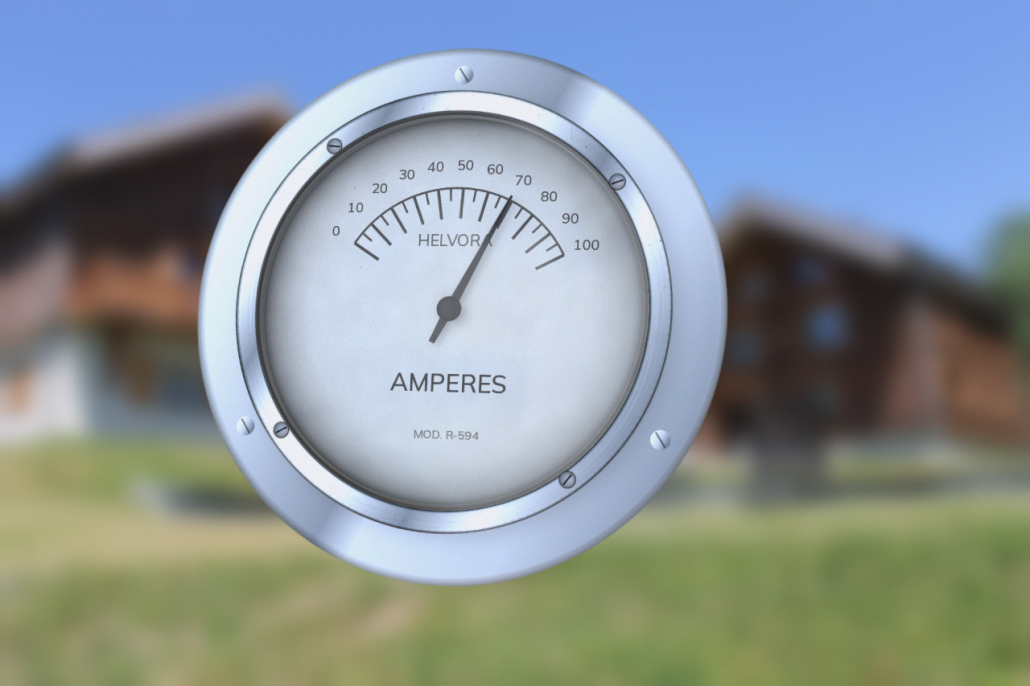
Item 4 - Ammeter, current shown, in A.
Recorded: 70 A
